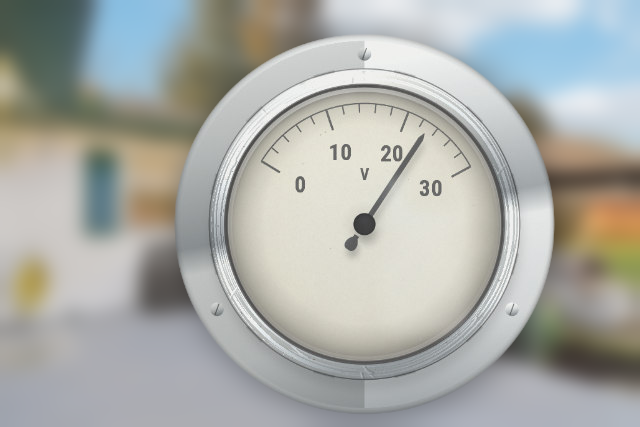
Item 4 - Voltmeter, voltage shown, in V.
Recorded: 23 V
